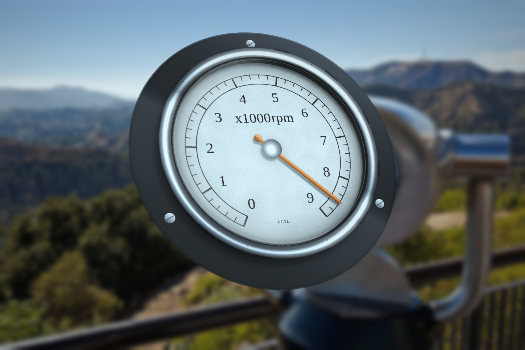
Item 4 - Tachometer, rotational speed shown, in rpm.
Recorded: 8600 rpm
